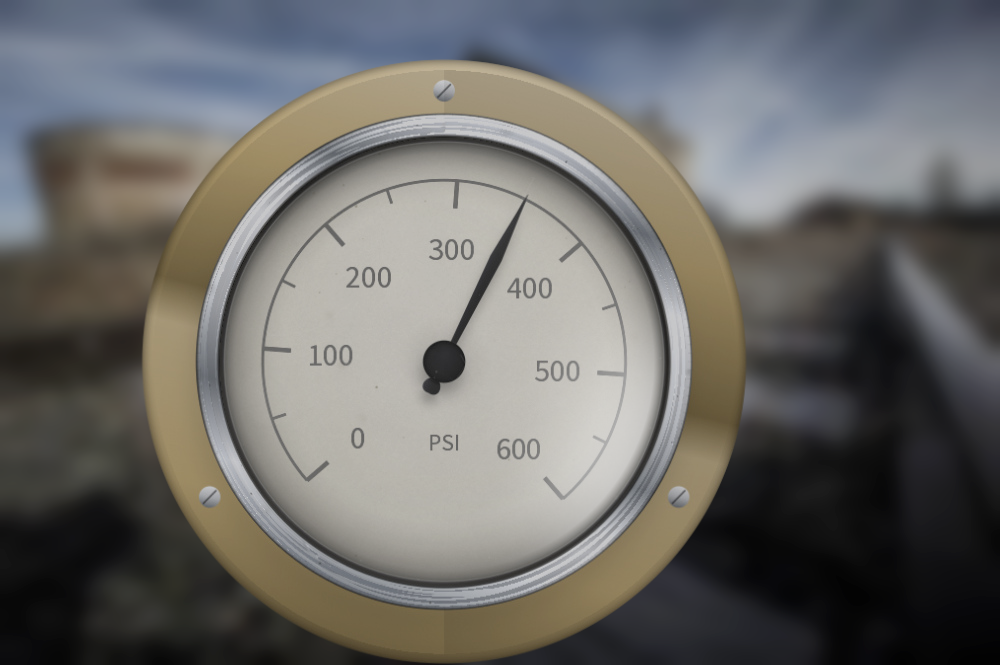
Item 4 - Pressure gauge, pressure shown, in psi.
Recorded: 350 psi
